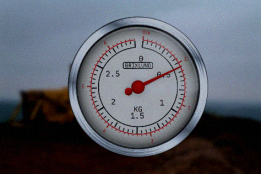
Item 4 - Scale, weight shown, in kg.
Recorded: 0.5 kg
